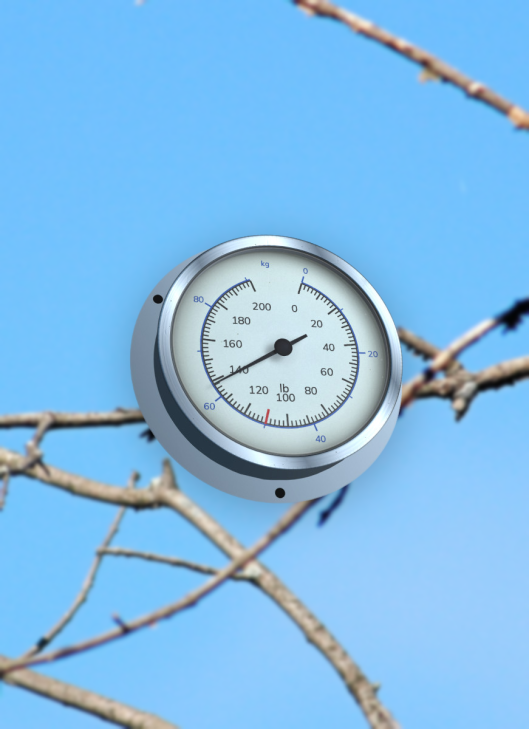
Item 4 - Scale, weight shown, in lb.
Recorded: 138 lb
